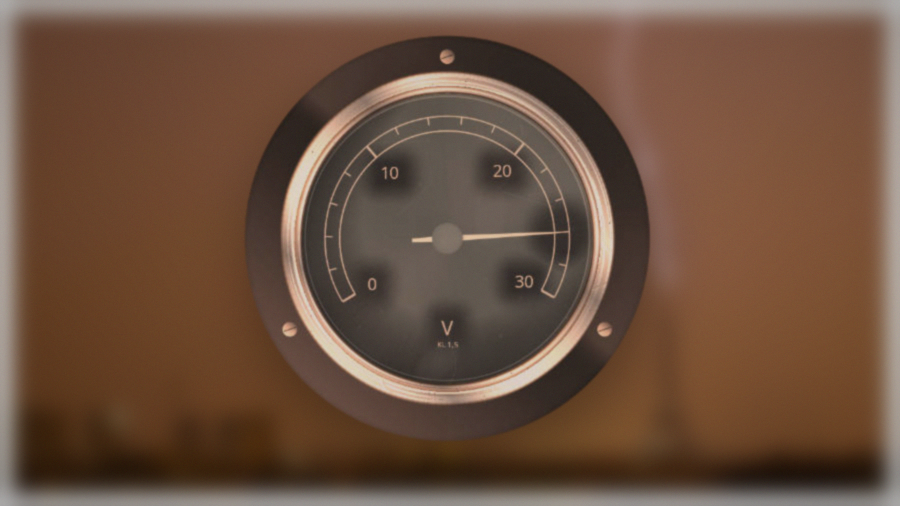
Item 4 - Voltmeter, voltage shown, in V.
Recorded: 26 V
